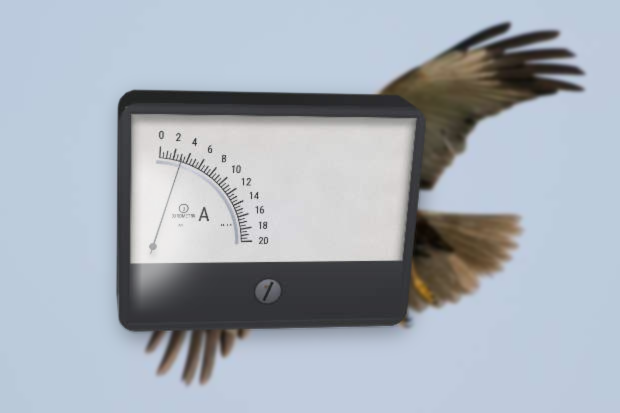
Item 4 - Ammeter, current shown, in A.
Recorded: 3 A
